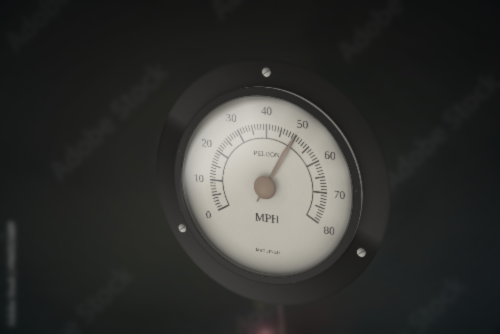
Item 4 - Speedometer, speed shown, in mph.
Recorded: 50 mph
